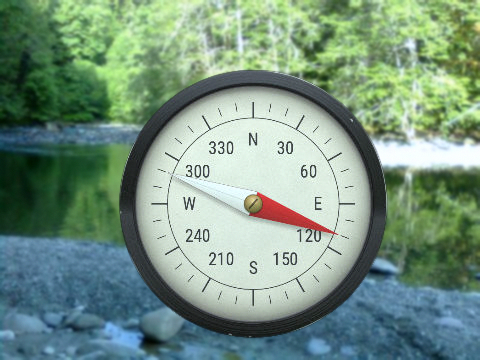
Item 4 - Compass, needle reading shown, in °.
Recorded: 110 °
